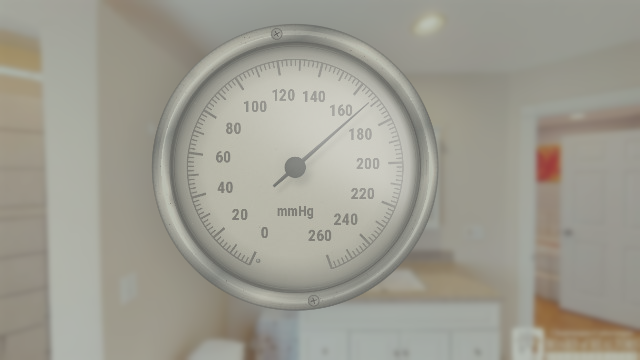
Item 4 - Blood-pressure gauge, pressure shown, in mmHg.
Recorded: 168 mmHg
